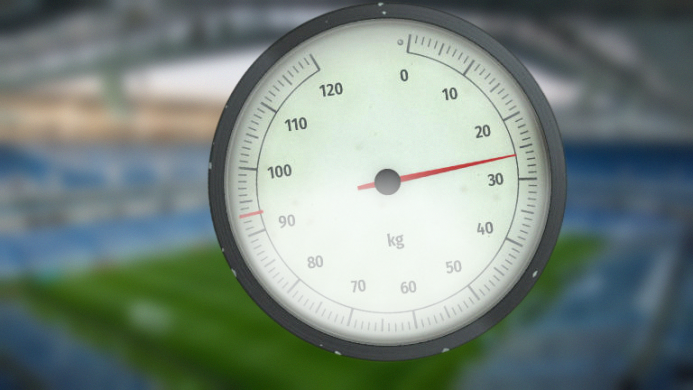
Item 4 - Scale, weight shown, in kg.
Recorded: 26 kg
